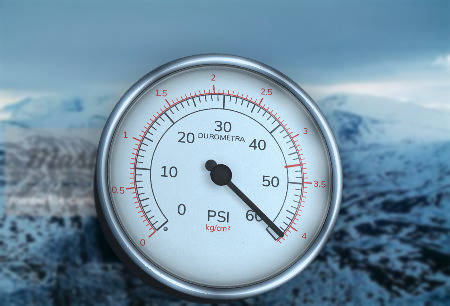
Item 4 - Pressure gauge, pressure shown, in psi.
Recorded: 59 psi
